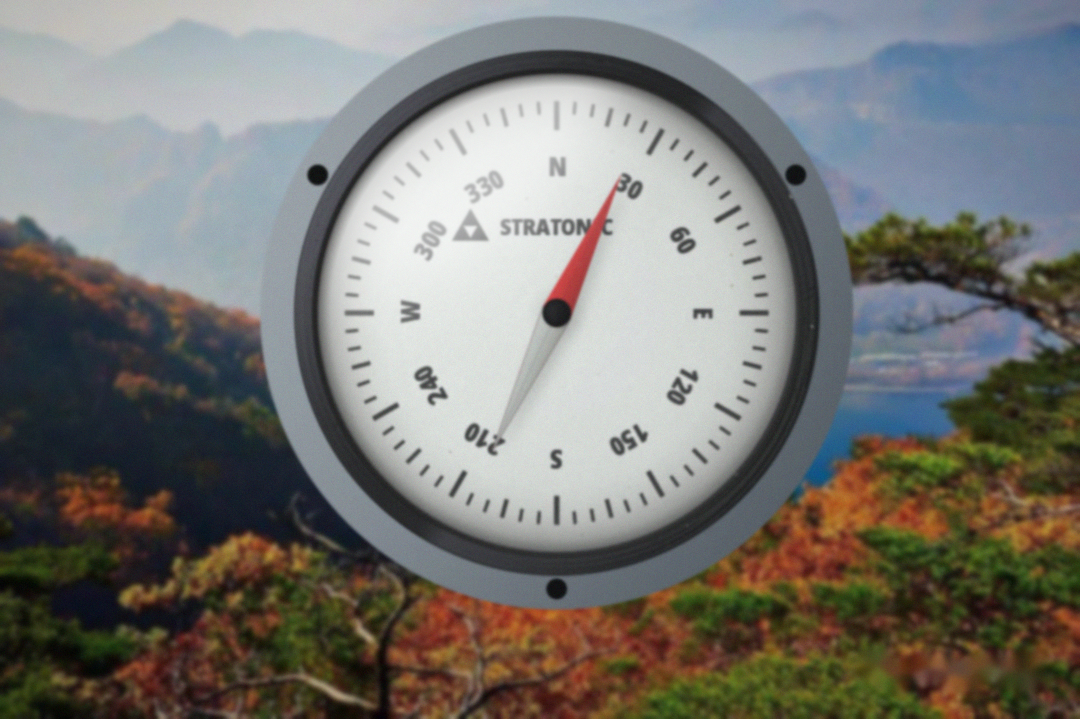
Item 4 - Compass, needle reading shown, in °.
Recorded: 25 °
